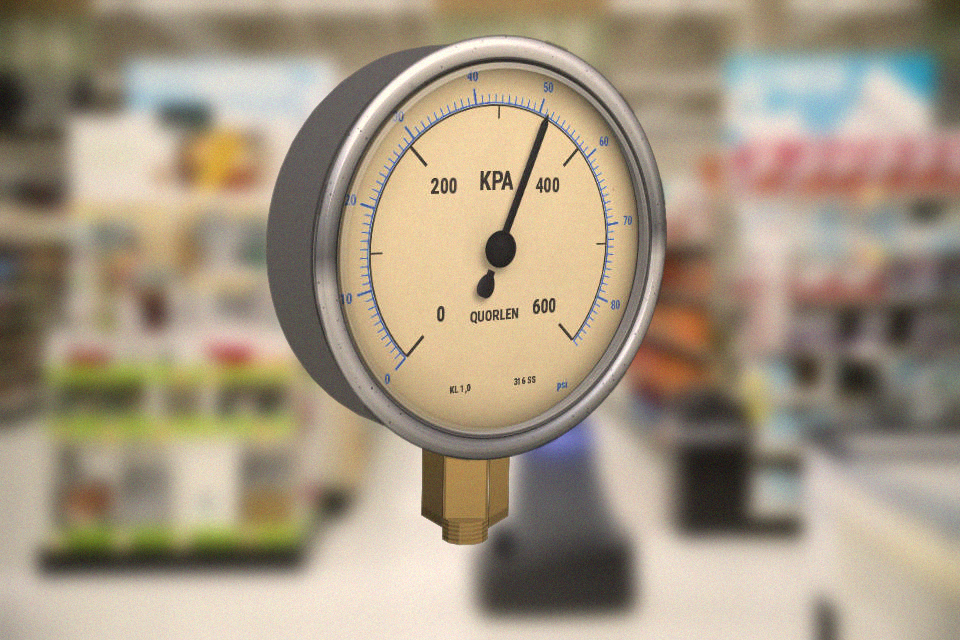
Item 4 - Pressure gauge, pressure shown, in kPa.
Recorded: 350 kPa
